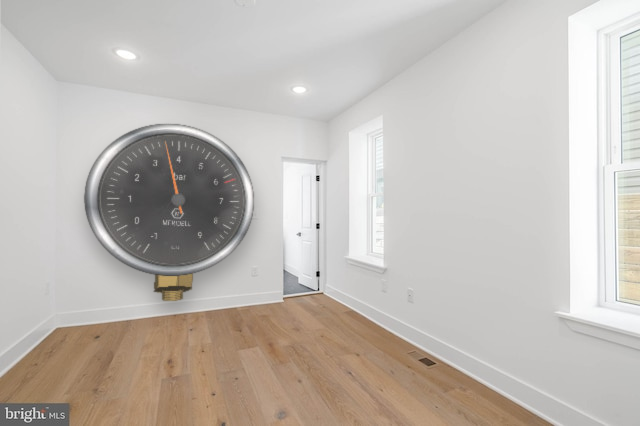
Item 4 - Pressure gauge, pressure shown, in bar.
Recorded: 3.6 bar
